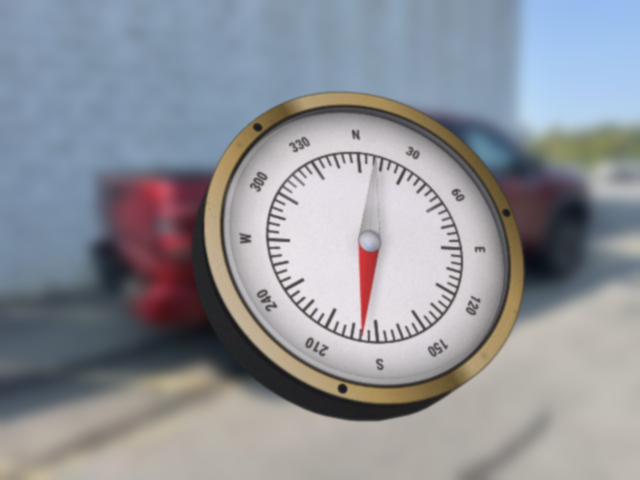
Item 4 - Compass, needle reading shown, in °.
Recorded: 190 °
